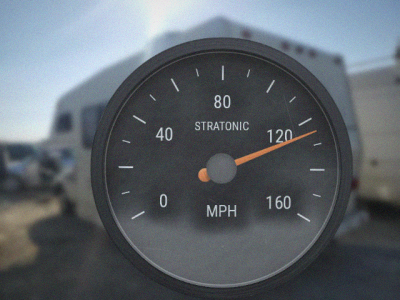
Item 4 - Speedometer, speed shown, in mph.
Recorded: 125 mph
